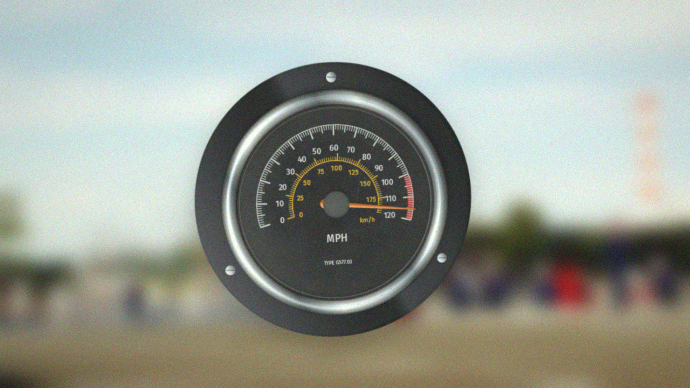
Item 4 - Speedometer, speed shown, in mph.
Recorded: 115 mph
